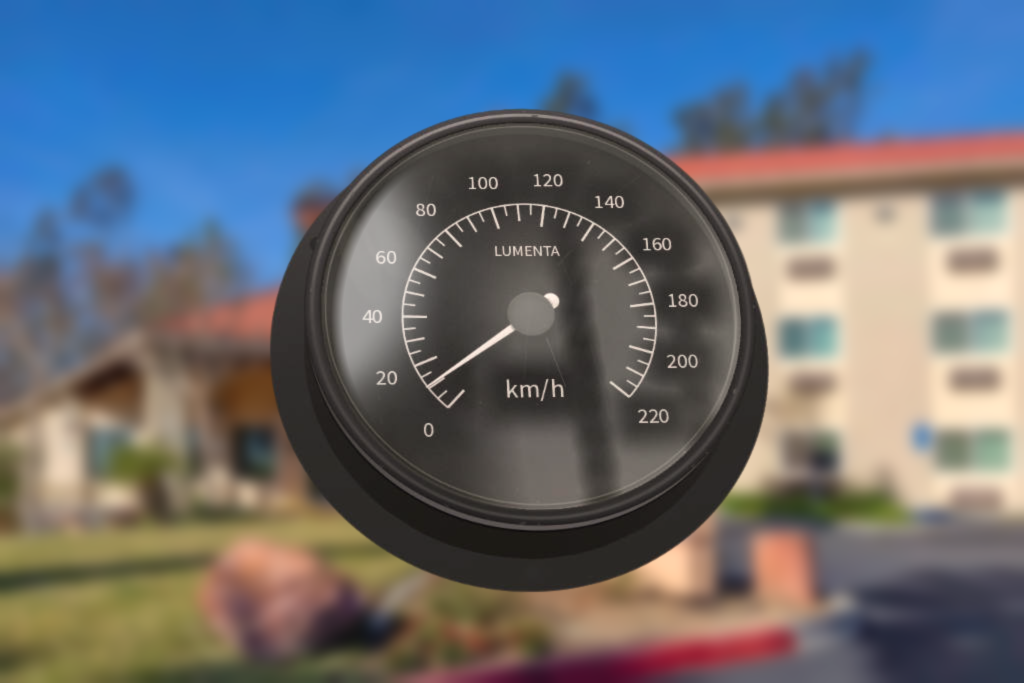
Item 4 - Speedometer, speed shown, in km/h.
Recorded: 10 km/h
